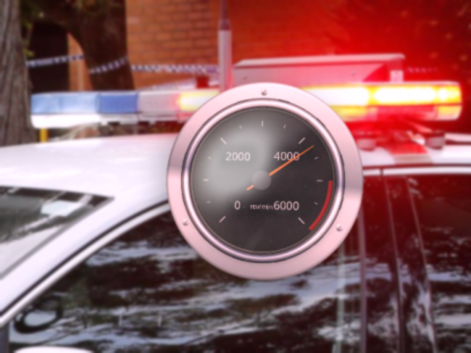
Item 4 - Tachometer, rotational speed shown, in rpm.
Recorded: 4250 rpm
